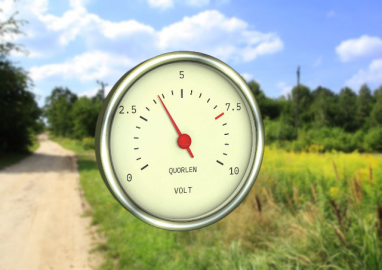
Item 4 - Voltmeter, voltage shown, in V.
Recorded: 3.75 V
